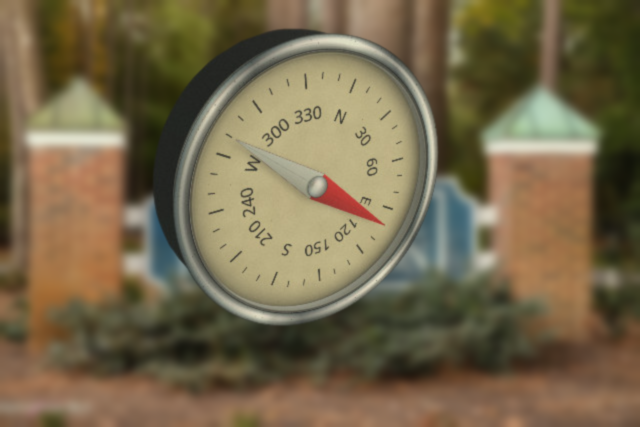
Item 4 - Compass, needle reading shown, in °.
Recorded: 100 °
